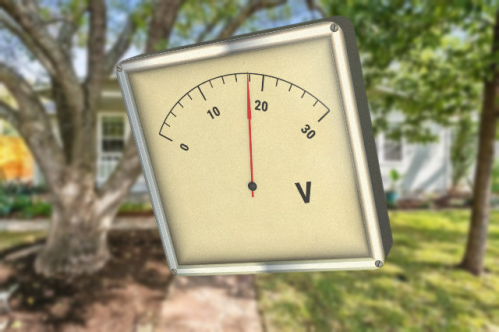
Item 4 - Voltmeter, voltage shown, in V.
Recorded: 18 V
